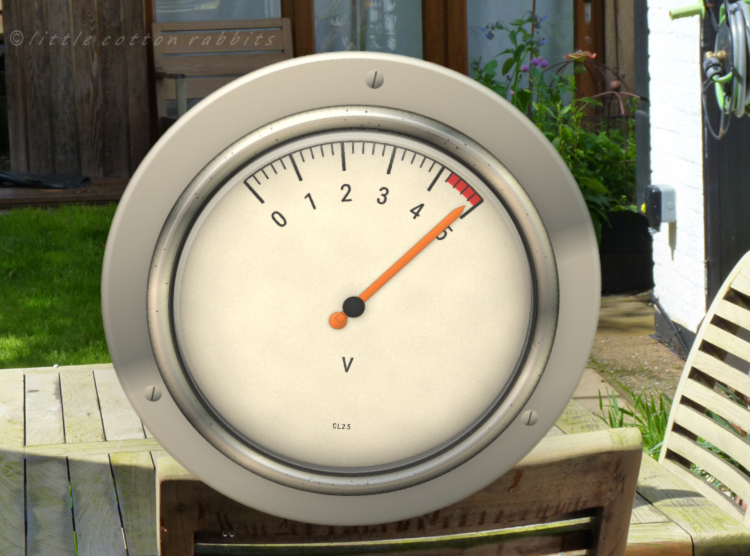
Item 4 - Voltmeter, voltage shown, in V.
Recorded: 4.8 V
